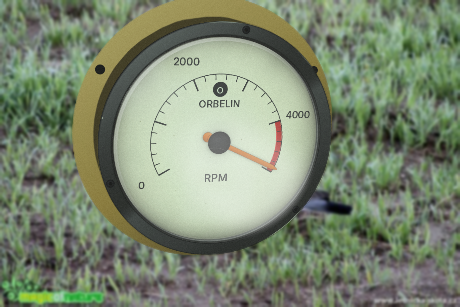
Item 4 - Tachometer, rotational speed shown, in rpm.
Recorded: 4900 rpm
